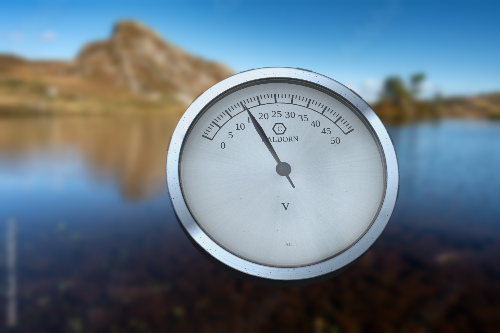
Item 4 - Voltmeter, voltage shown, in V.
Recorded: 15 V
